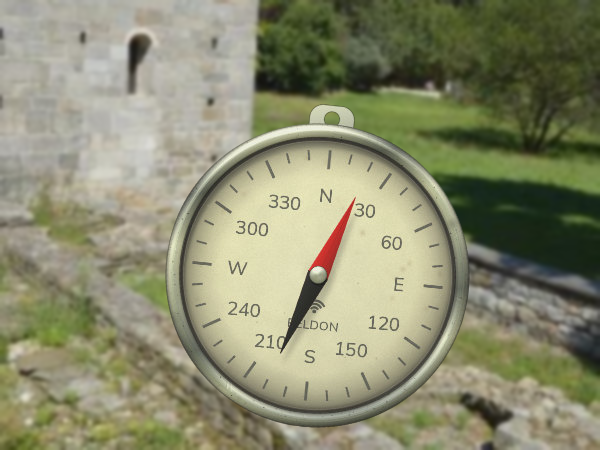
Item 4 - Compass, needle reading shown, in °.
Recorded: 20 °
